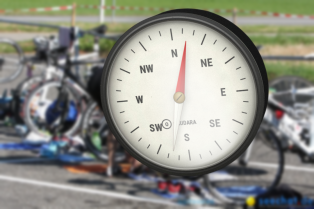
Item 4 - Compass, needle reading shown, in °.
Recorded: 15 °
